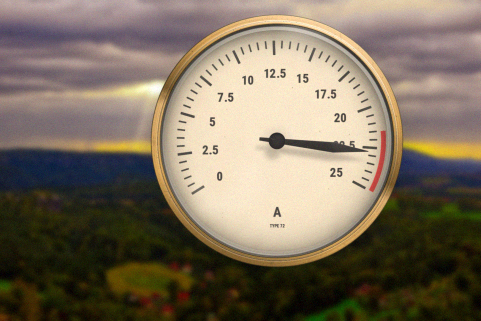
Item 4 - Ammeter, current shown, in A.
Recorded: 22.75 A
